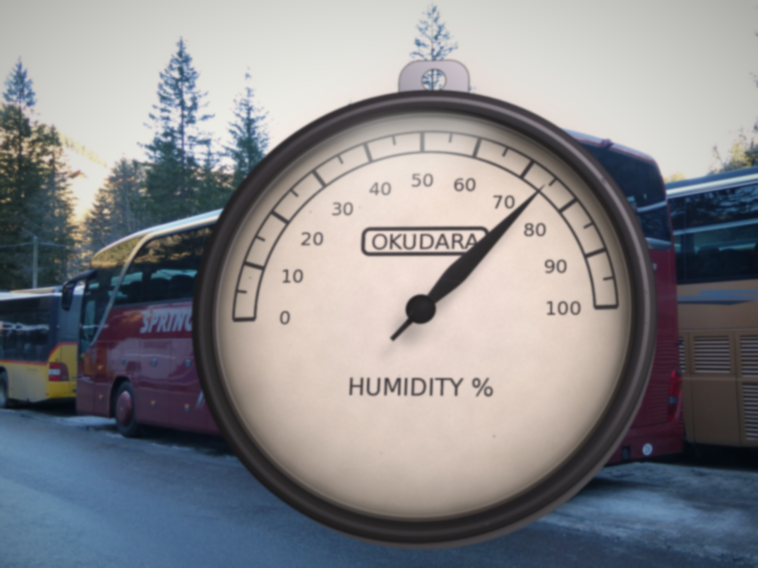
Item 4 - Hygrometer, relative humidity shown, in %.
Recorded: 75 %
